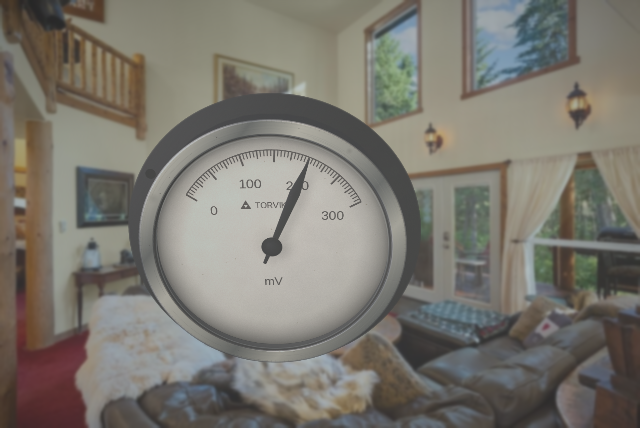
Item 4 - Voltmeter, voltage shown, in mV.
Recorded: 200 mV
